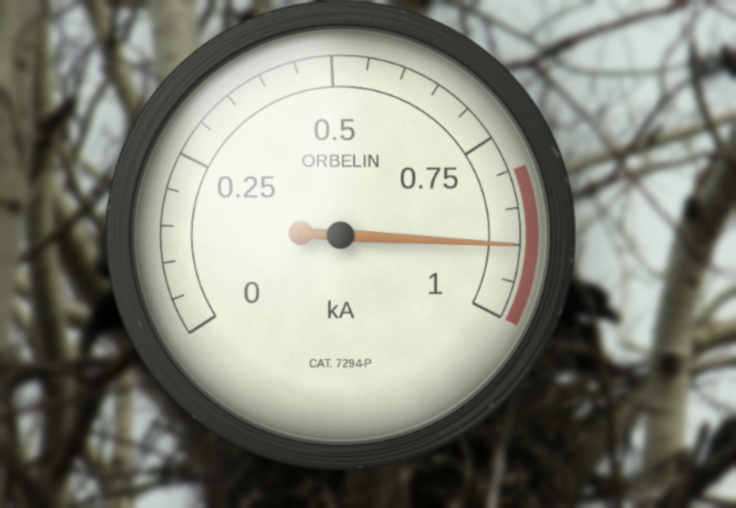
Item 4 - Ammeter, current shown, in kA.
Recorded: 0.9 kA
